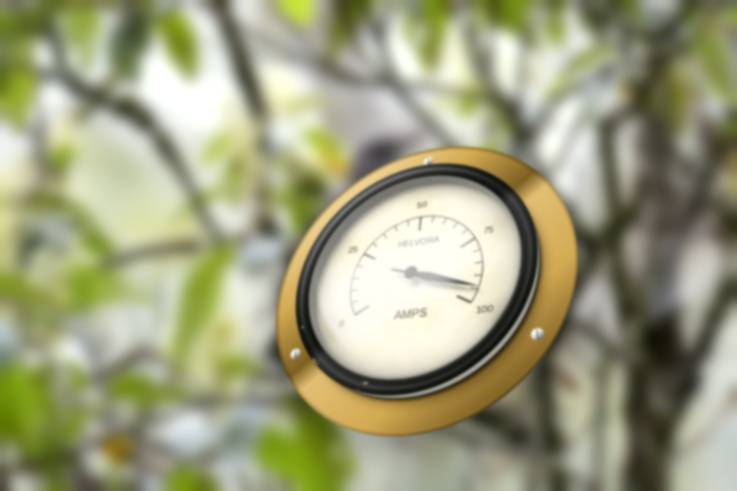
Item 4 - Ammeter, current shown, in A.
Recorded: 95 A
